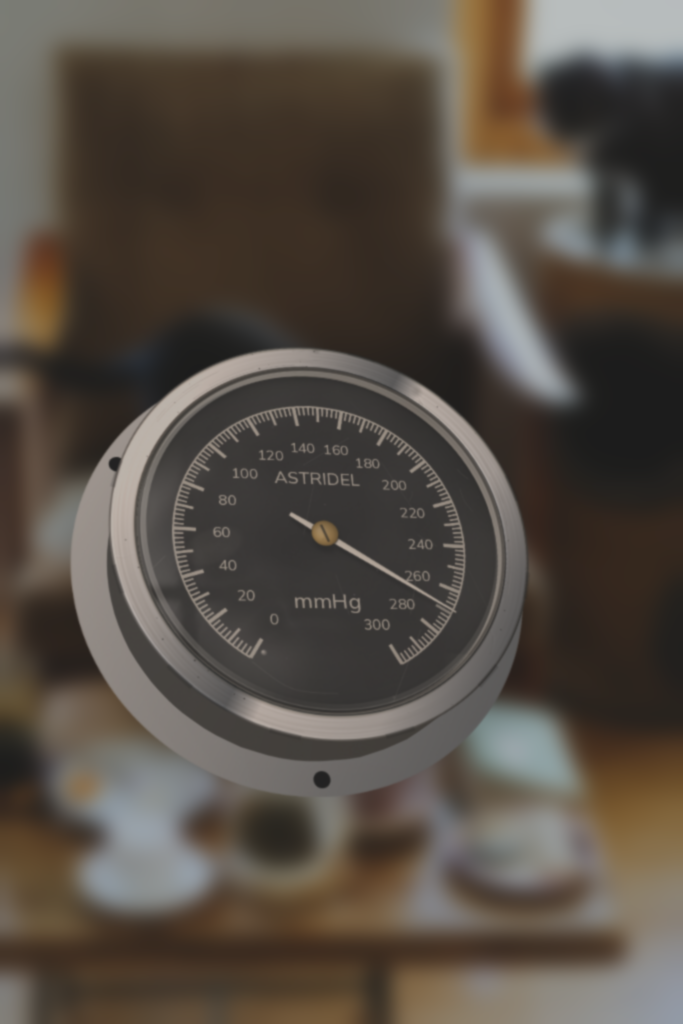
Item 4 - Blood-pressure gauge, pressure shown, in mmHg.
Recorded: 270 mmHg
